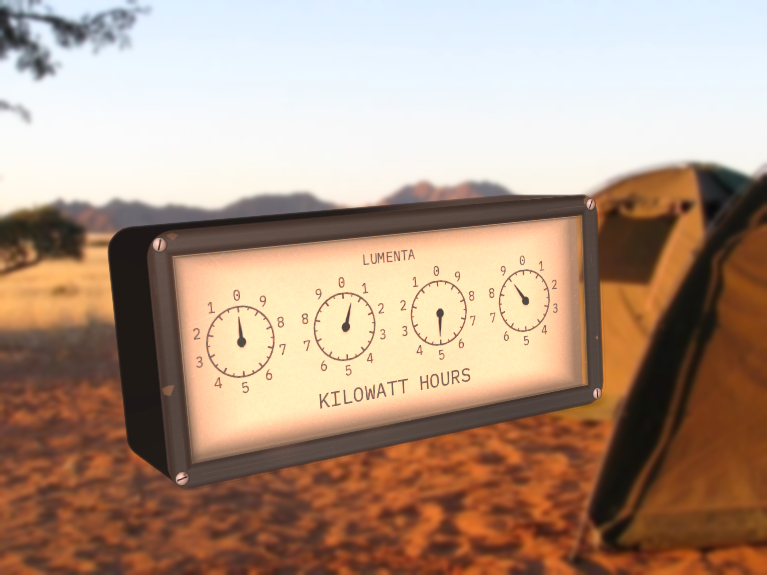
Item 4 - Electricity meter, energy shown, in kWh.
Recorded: 49 kWh
